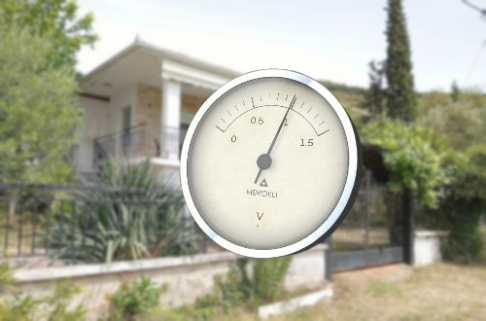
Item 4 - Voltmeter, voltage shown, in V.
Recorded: 1 V
